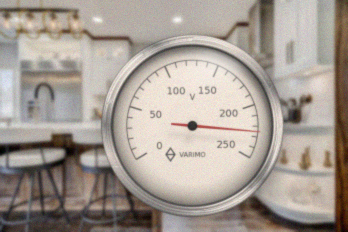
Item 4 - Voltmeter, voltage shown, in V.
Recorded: 225 V
